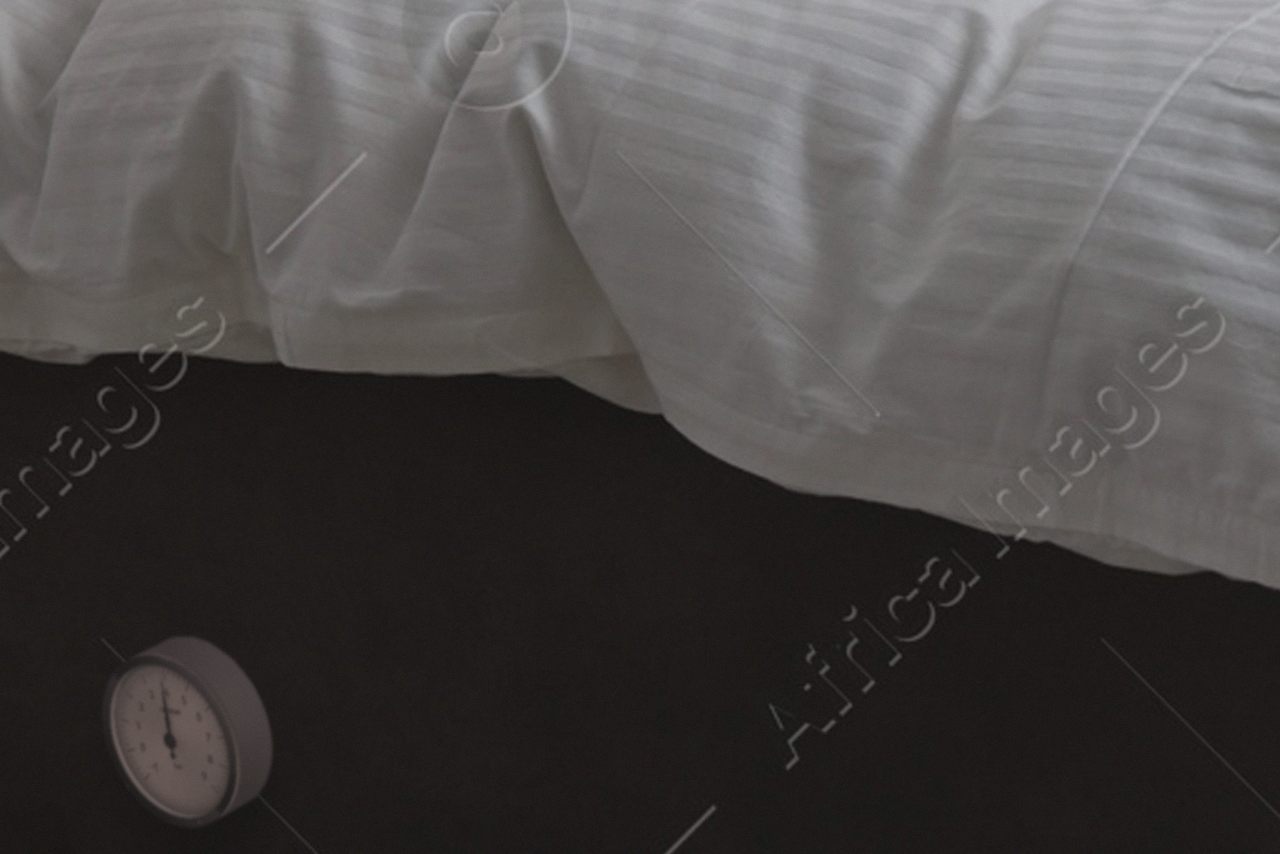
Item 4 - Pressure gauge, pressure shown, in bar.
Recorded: 4 bar
